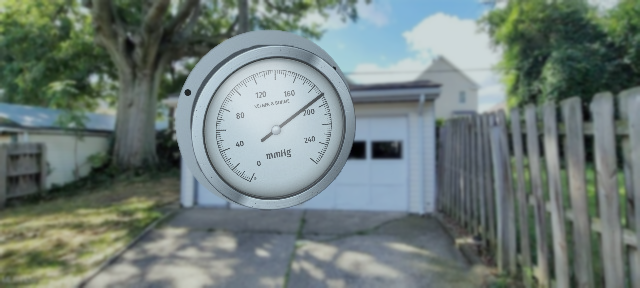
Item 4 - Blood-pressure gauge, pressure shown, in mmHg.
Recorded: 190 mmHg
